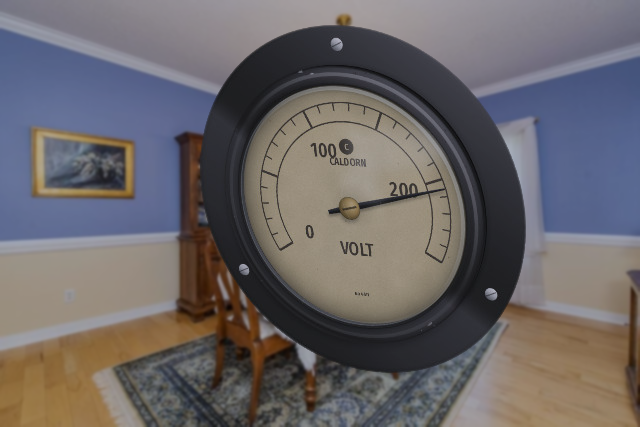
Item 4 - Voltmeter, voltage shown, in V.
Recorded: 205 V
